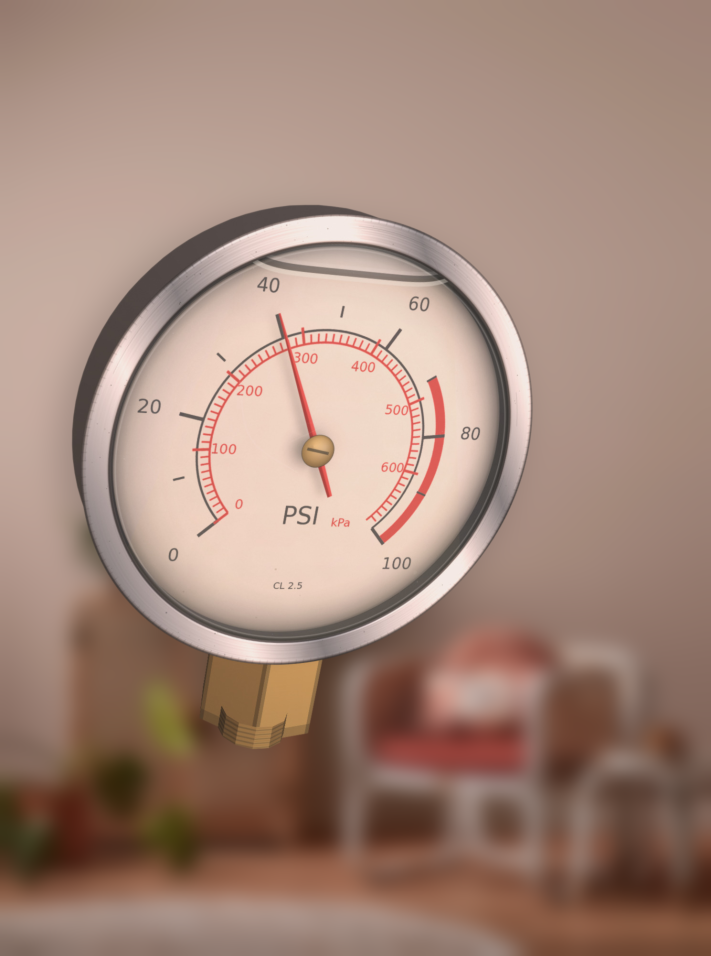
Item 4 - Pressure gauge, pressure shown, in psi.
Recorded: 40 psi
